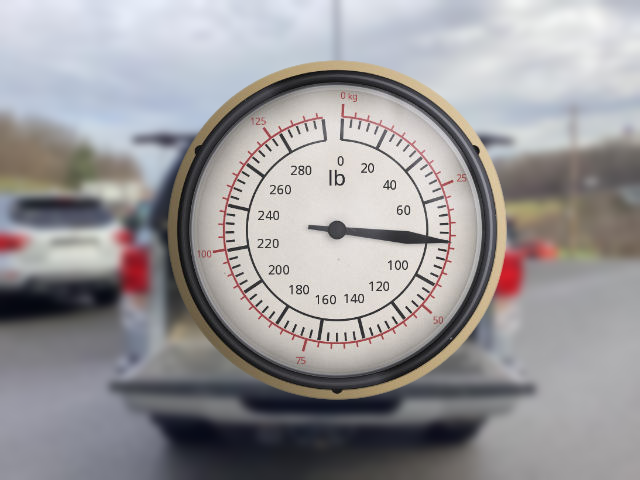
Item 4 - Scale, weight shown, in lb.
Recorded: 80 lb
